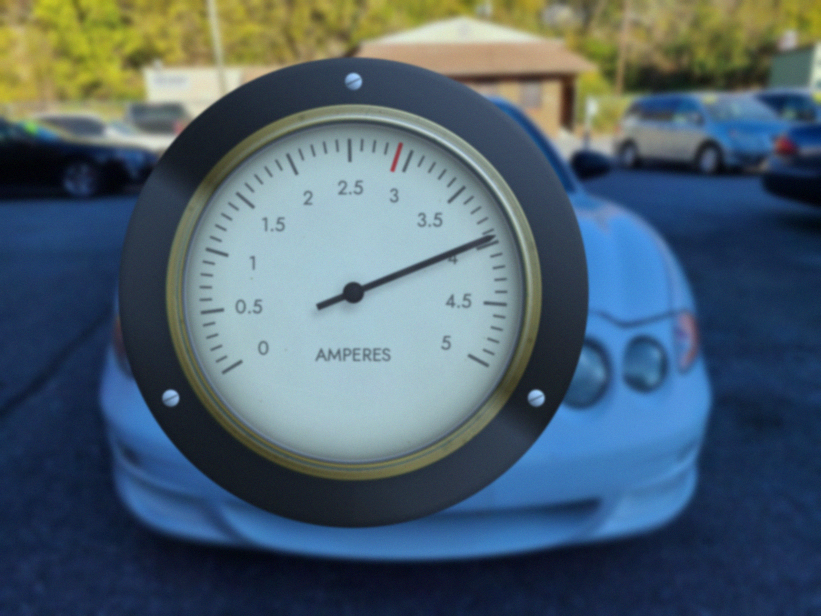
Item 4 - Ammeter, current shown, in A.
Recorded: 3.95 A
